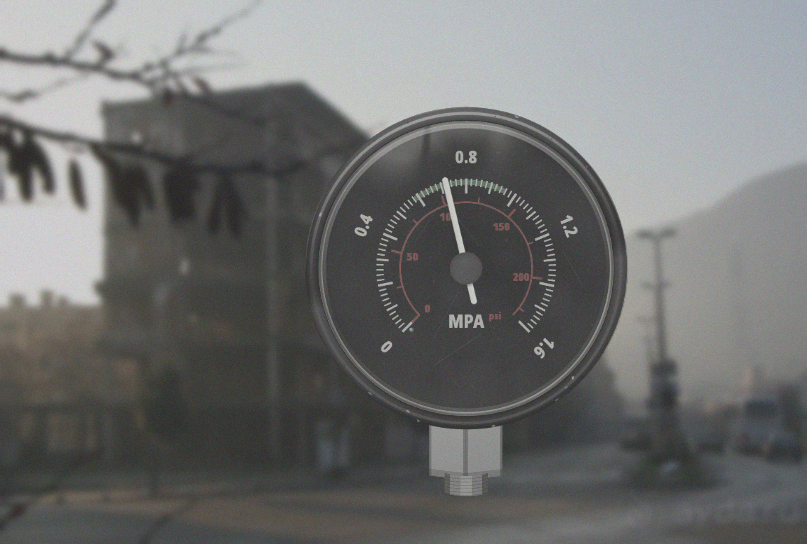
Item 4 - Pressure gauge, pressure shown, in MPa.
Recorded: 0.72 MPa
